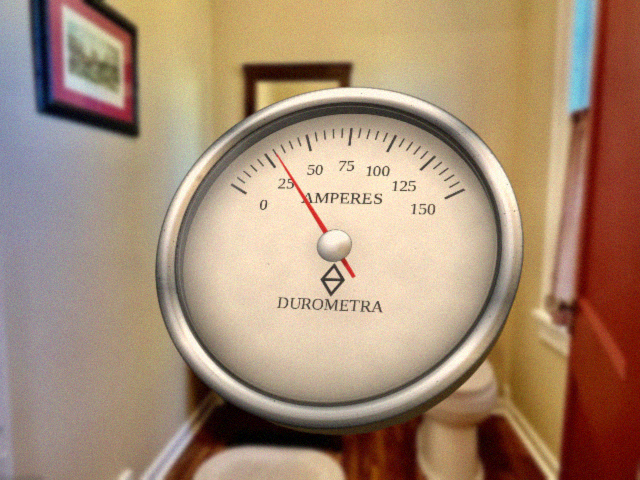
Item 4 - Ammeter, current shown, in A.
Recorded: 30 A
